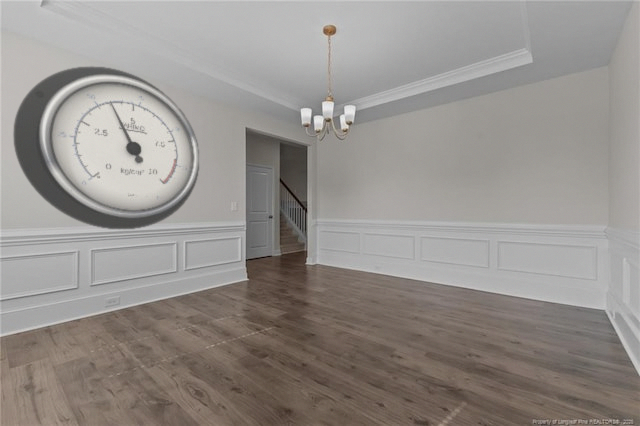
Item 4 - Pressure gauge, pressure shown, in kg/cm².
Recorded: 4 kg/cm²
